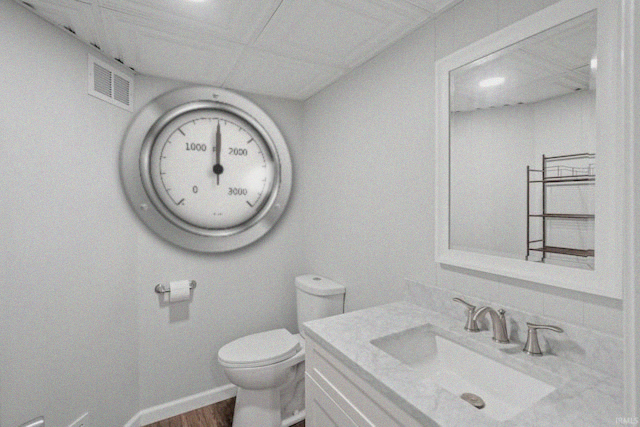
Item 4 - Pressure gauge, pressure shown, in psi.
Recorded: 1500 psi
